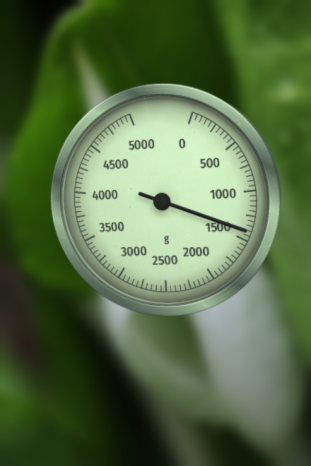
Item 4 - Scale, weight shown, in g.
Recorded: 1400 g
